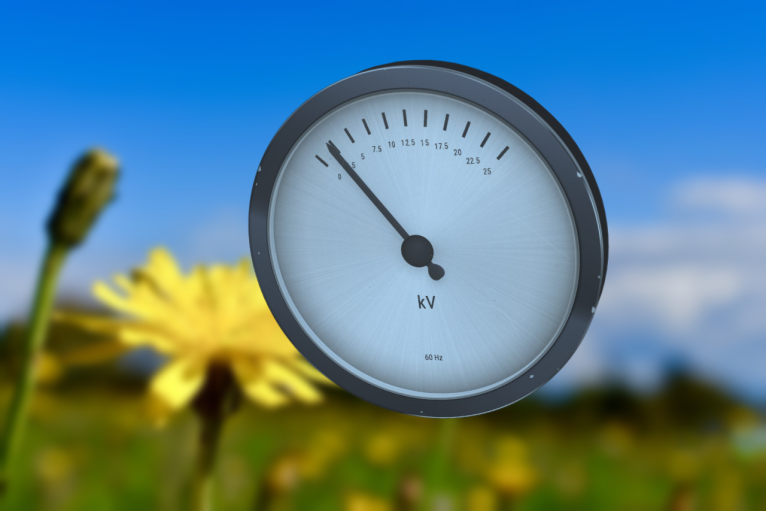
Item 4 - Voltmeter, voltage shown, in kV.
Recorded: 2.5 kV
